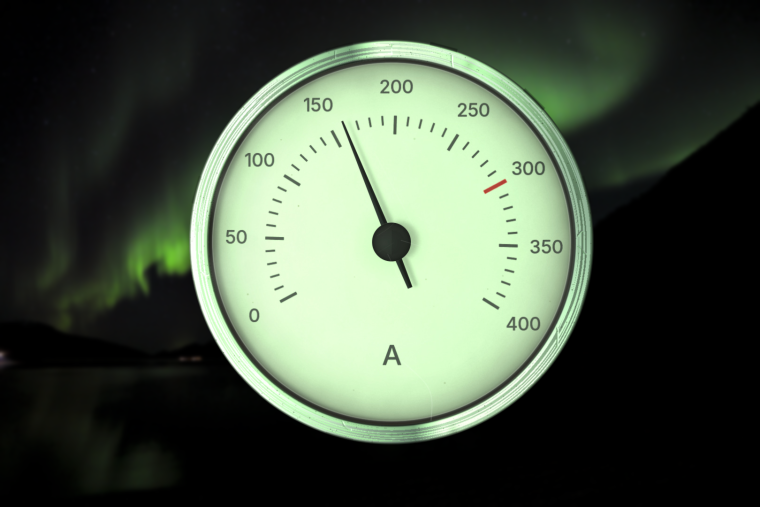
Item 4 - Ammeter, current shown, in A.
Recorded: 160 A
